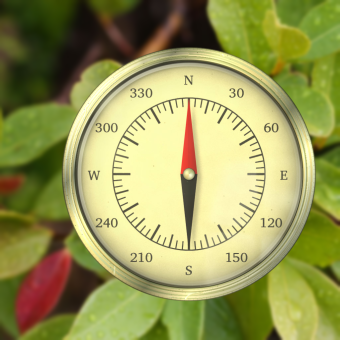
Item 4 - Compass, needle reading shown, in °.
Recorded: 0 °
